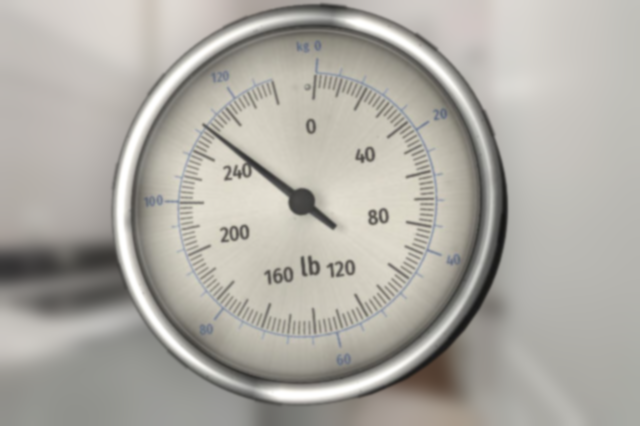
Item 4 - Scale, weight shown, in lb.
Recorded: 250 lb
